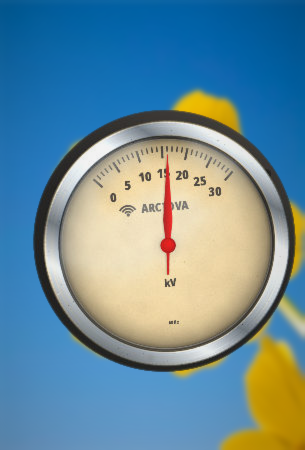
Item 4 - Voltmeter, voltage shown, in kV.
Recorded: 16 kV
